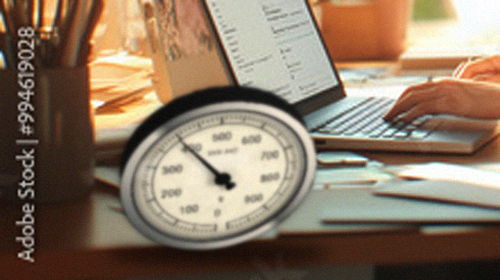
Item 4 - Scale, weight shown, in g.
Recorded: 400 g
